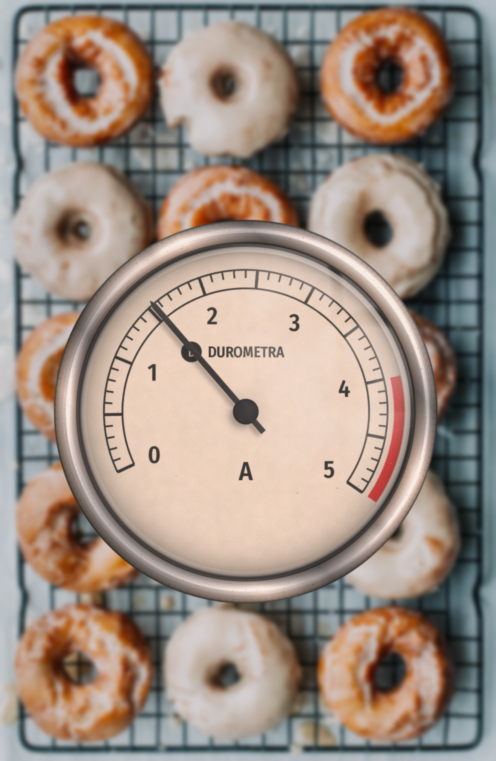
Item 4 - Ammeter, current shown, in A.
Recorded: 1.55 A
